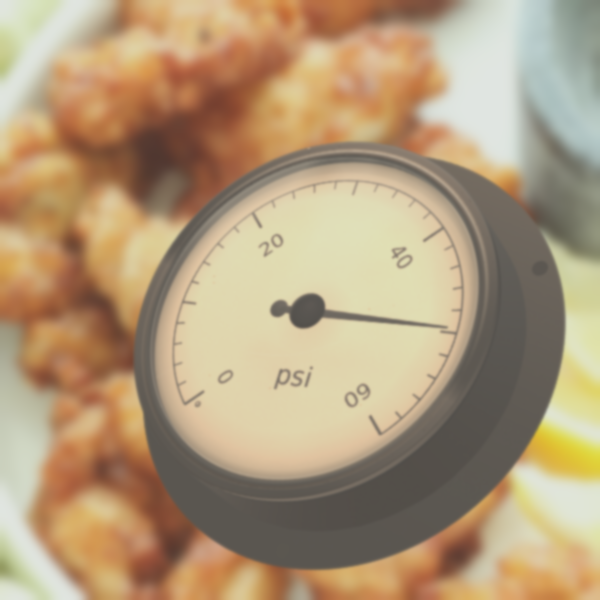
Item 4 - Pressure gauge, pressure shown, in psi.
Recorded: 50 psi
